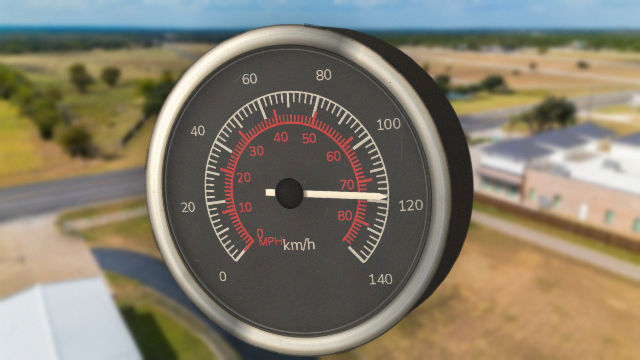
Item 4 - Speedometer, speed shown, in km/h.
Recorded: 118 km/h
